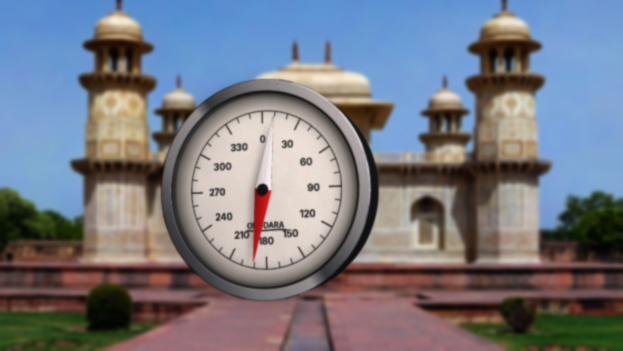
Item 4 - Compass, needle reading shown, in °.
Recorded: 190 °
